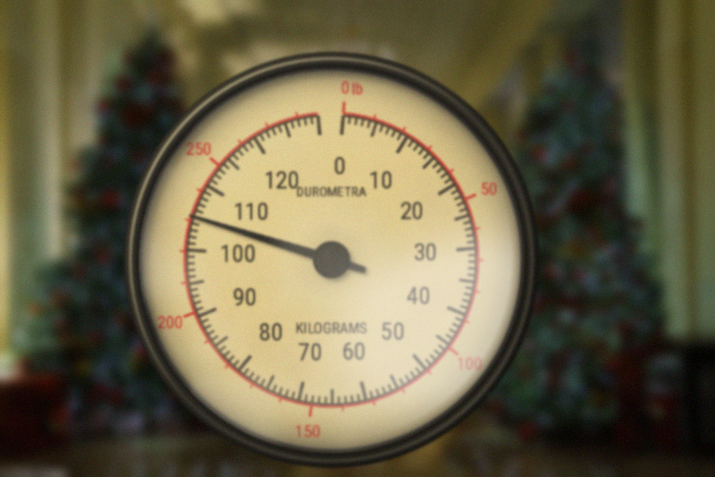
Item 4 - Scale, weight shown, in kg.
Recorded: 105 kg
